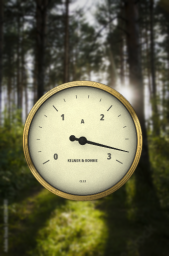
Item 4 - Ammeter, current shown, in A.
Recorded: 2.8 A
